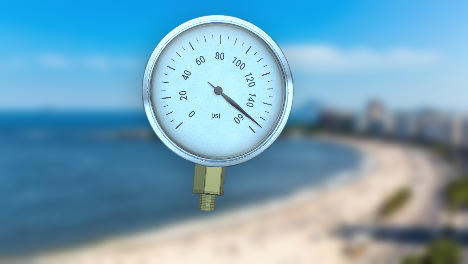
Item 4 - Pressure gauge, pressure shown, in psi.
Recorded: 155 psi
